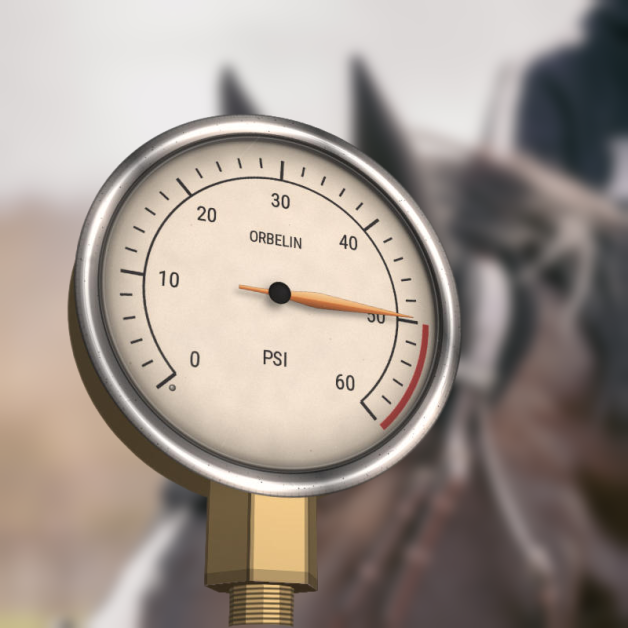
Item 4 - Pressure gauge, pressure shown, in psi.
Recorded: 50 psi
